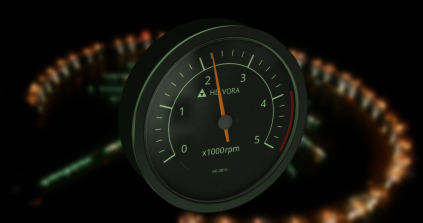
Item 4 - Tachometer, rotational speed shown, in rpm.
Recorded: 2200 rpm
